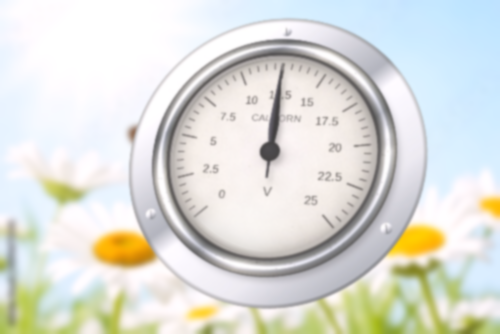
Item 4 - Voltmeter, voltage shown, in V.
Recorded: 12.5 V
